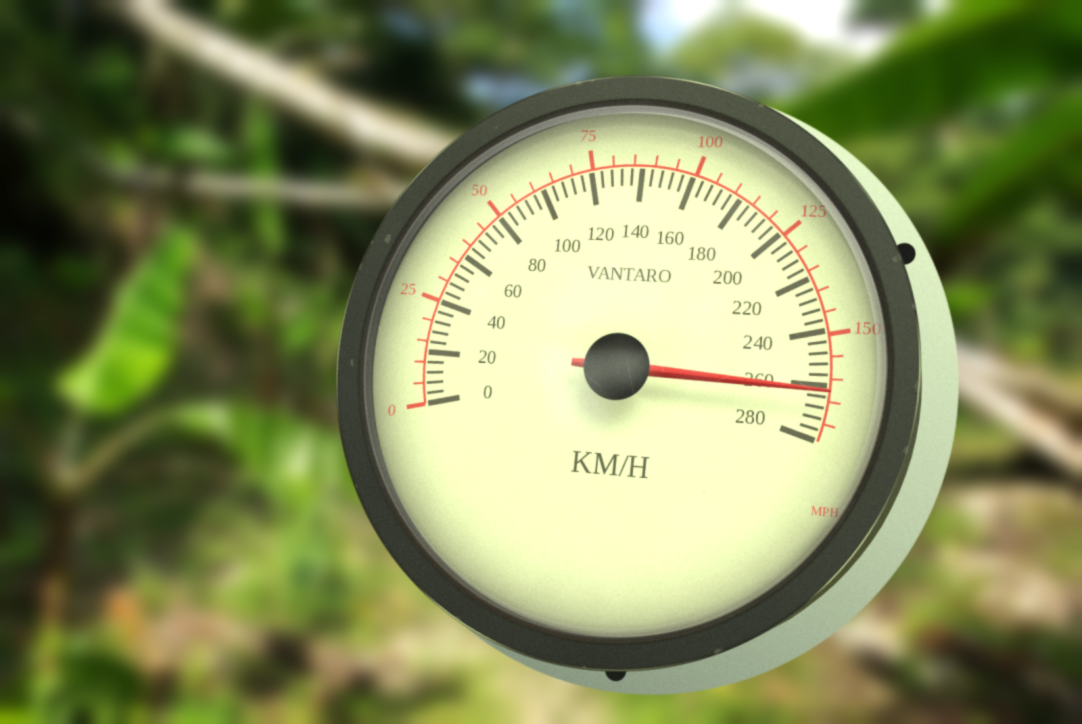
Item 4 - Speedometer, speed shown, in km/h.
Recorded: 262 km/h
